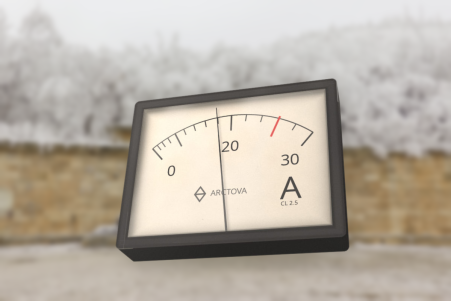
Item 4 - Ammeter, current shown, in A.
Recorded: 18 A
